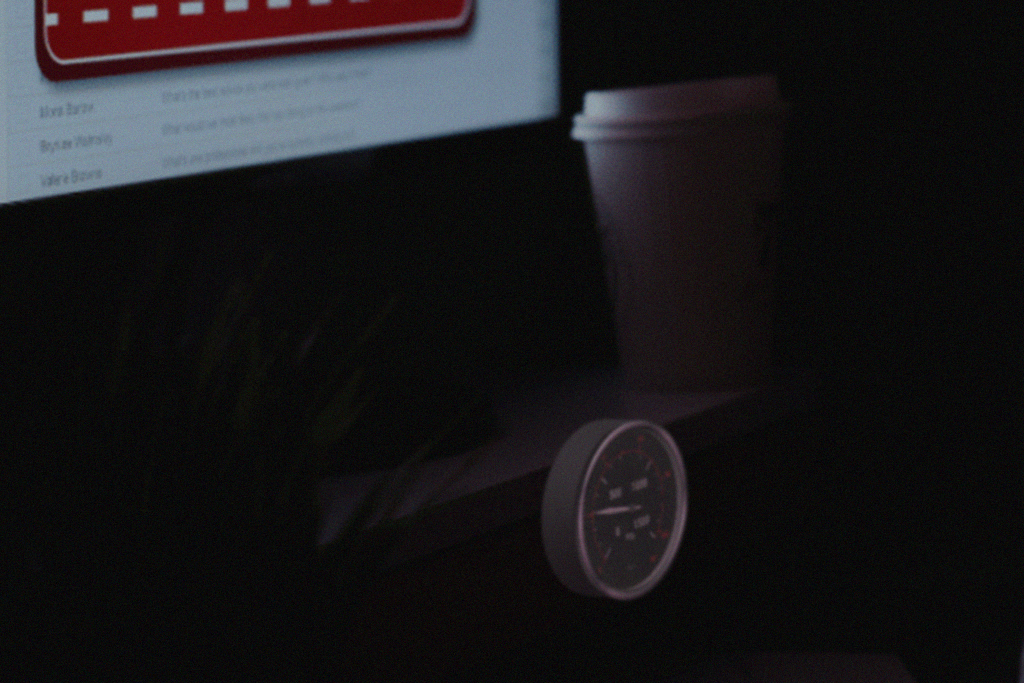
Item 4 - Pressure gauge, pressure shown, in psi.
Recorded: 300 psi
